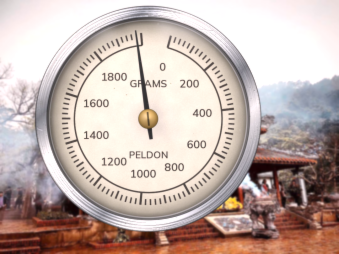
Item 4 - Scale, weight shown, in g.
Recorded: 1980 g
